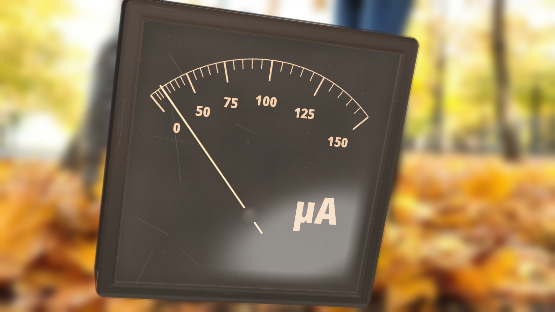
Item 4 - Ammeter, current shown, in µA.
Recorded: 25 µA
